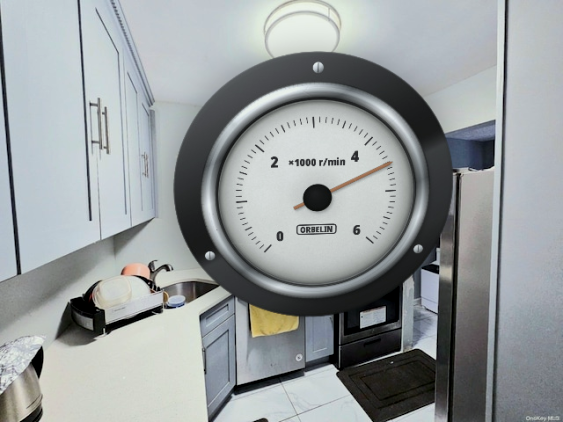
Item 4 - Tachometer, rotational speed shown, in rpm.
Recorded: 4500 rpm
